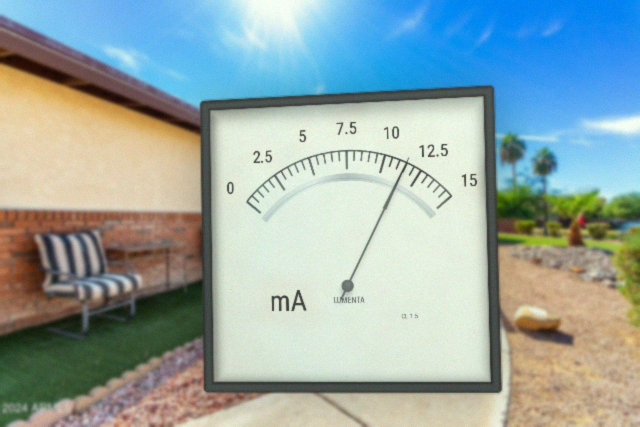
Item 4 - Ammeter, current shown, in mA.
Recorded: 11.5 mA
